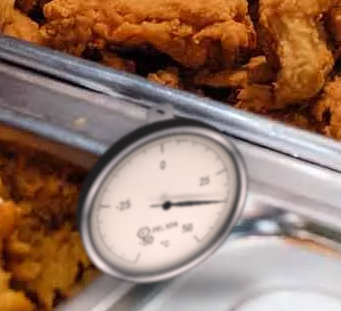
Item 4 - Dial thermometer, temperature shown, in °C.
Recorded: 35 °C
